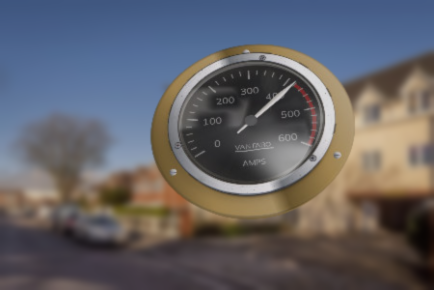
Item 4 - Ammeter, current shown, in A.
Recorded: 420 A
